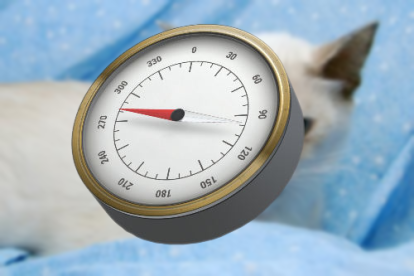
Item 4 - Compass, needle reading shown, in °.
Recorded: 280 °
